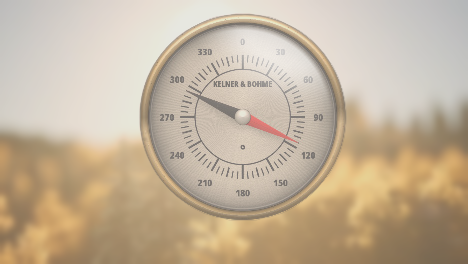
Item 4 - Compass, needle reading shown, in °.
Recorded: 115 °
